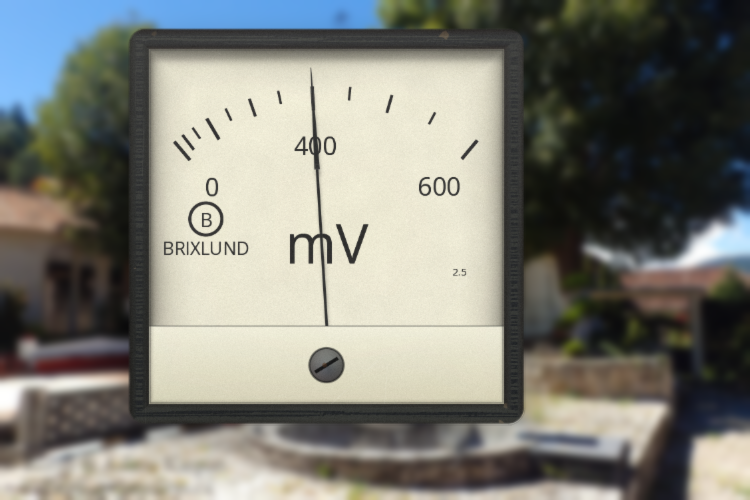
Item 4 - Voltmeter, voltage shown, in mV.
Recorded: 400 mV
